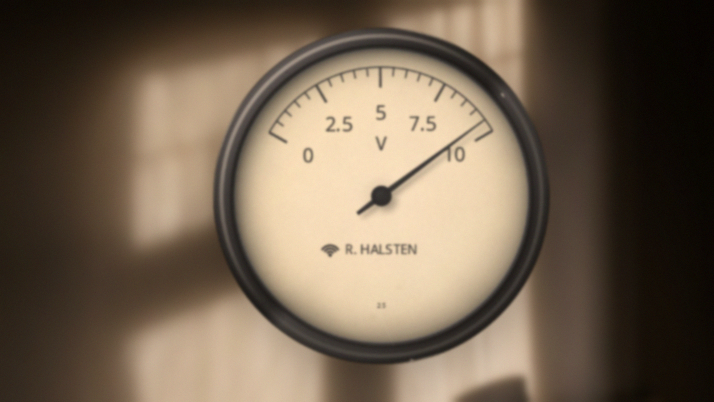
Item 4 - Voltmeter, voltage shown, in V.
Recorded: 9.5 V
